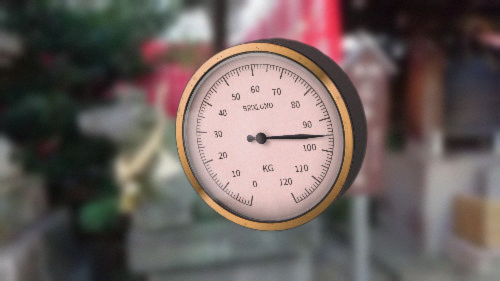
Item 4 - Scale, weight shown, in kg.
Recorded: 95 kg
